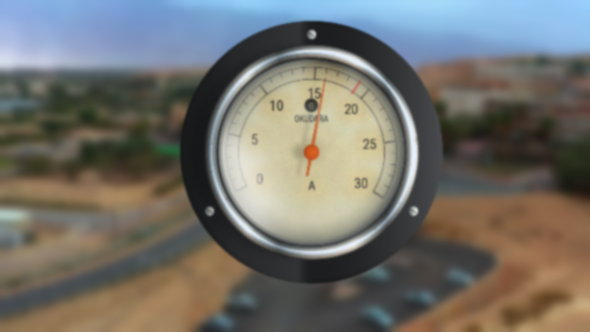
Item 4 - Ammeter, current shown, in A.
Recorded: 16 A
